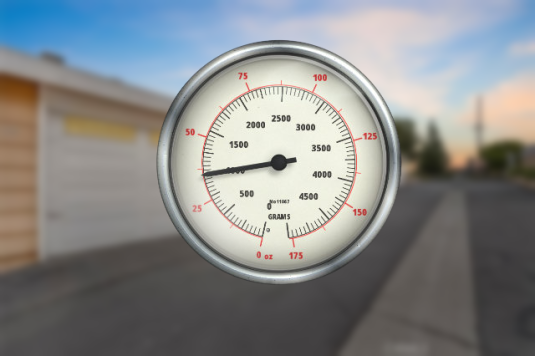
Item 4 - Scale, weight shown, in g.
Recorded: 1000 g
